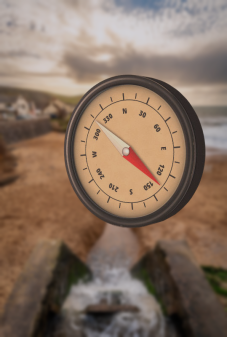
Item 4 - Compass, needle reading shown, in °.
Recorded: 135 °
